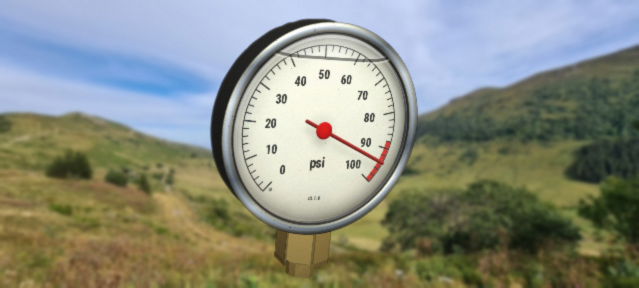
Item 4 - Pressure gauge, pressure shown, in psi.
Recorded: 94 psi
